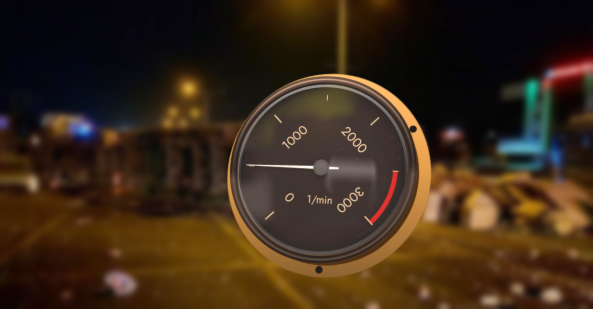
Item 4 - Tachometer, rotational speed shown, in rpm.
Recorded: 500 rpm
